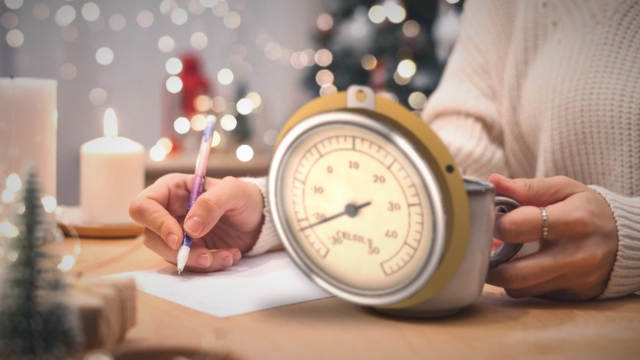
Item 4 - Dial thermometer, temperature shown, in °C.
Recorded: -22 °C
